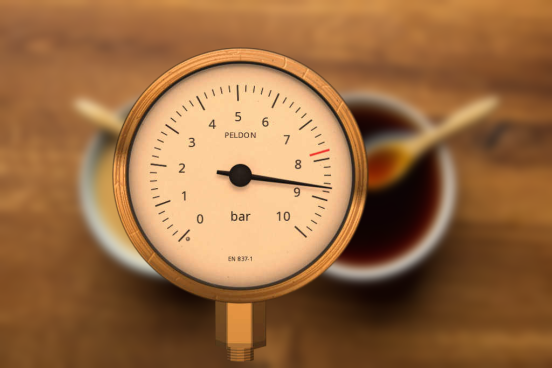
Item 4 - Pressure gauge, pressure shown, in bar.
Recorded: 8.7 bar
